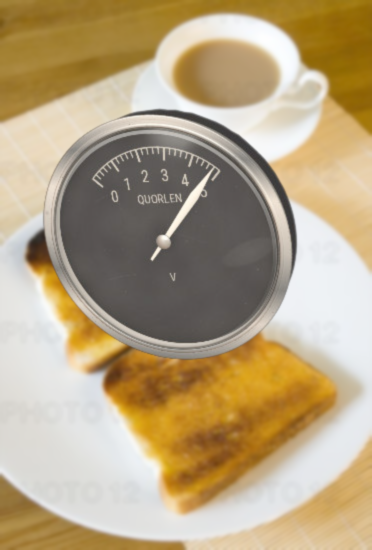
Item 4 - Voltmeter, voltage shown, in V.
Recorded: 4.8 V
